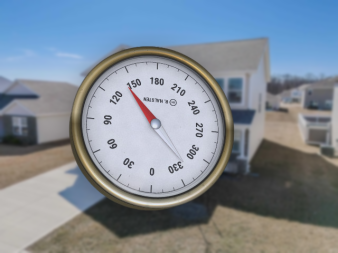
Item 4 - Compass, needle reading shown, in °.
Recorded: 140 °
